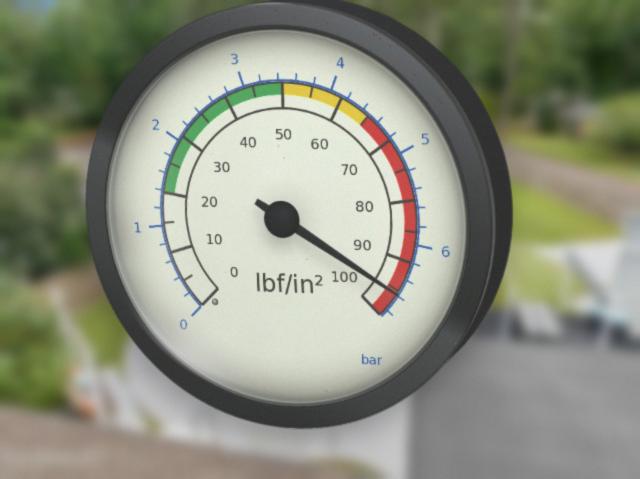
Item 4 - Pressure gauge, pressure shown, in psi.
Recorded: 95 psi
